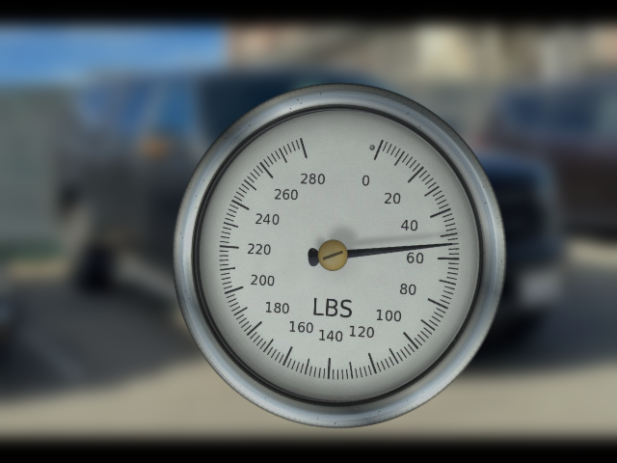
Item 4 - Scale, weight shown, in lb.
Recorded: 54 lb
